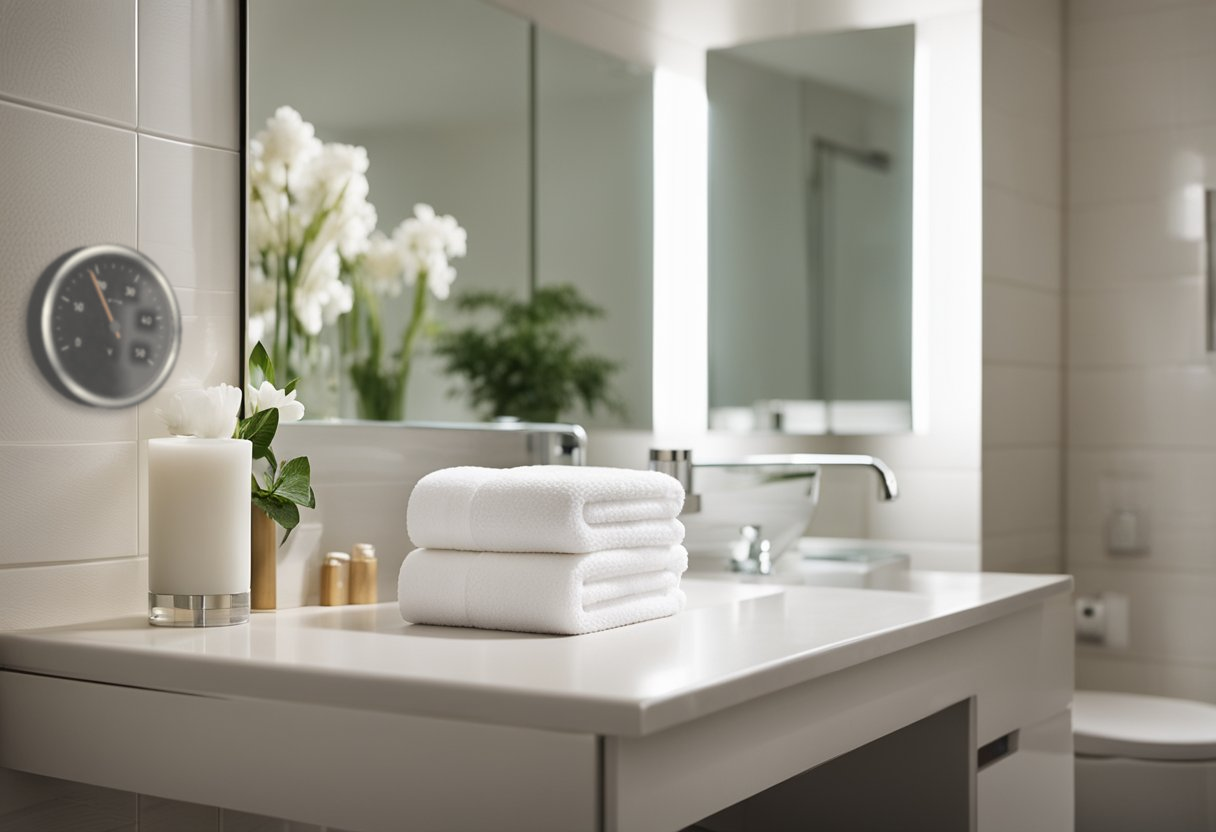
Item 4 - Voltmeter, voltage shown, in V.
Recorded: 18 V
